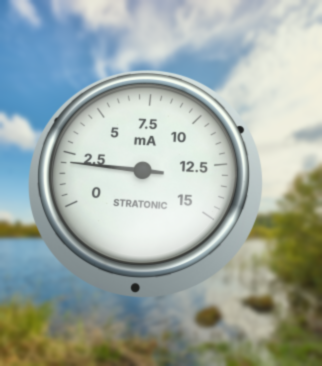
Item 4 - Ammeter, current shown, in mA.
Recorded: 2 mA
